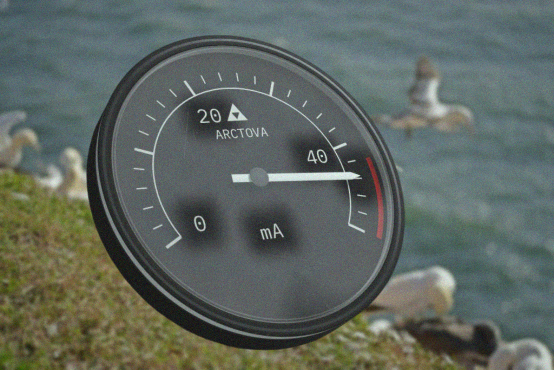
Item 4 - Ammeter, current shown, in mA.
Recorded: 44 mA
